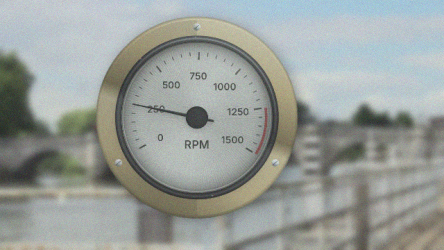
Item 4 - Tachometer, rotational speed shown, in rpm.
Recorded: 250 rpm
